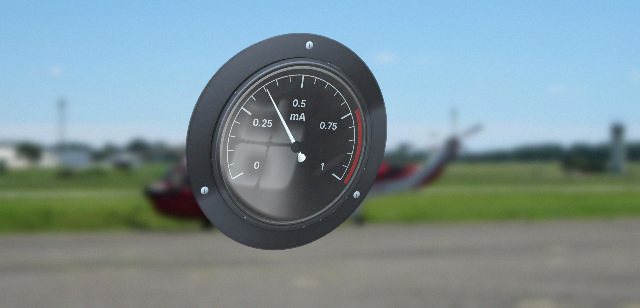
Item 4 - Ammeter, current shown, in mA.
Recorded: 0.35 mA
